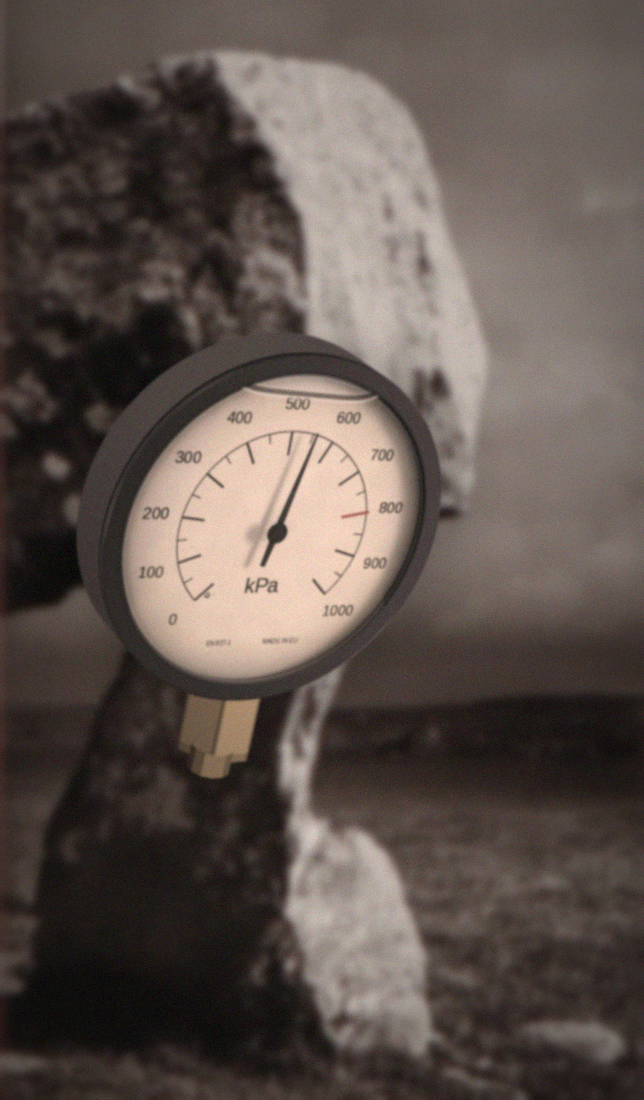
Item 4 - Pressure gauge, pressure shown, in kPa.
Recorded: 550 kPa
